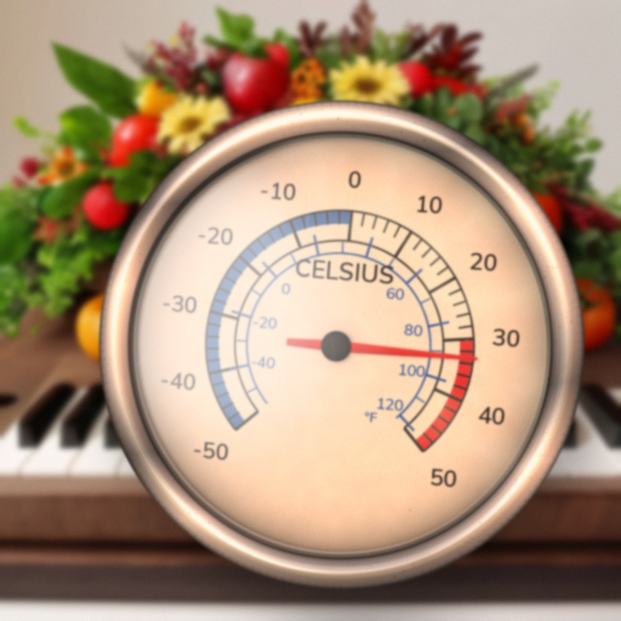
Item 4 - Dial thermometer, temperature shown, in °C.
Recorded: 33 °C
